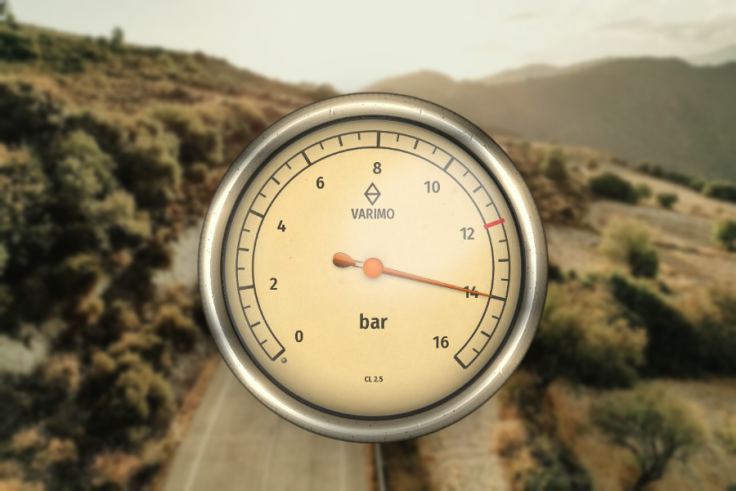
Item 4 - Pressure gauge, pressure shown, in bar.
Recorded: 14 bar
